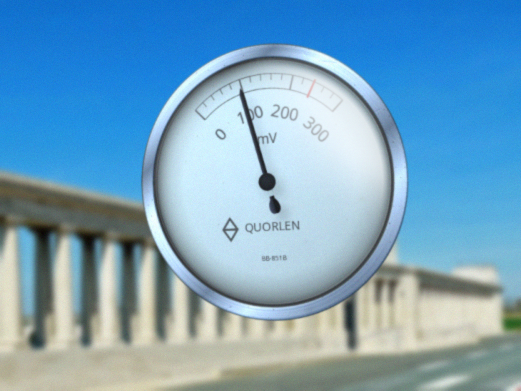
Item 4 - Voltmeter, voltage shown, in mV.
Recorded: 100 mV
